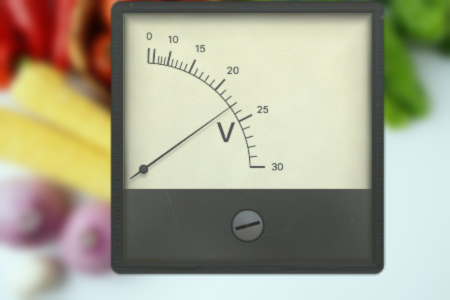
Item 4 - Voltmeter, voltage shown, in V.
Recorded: 23 V
